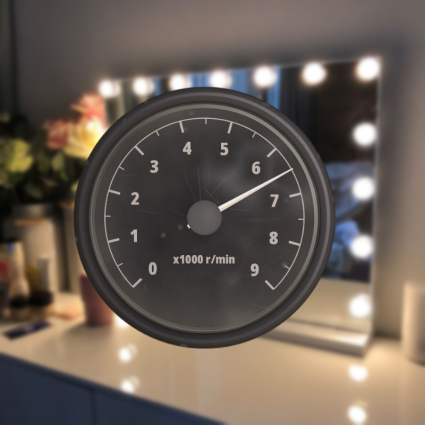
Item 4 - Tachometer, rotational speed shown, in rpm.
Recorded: 6500 rpm
